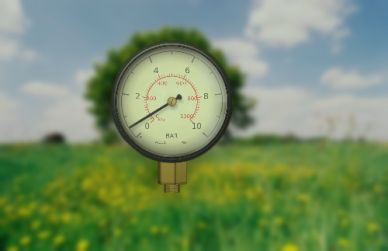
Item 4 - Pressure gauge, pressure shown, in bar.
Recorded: 0.5 bar
